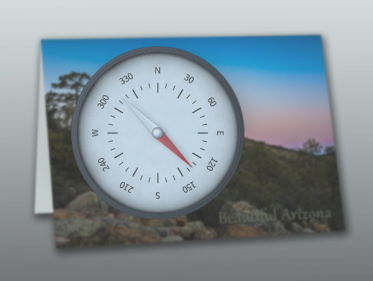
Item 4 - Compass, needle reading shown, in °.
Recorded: 135 °
